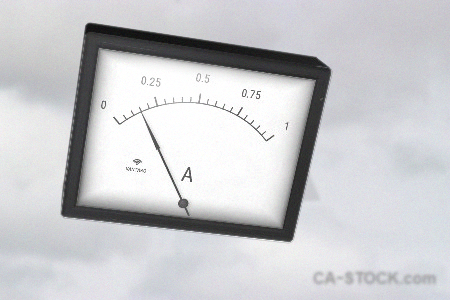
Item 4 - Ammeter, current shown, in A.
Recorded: 0.15 A
